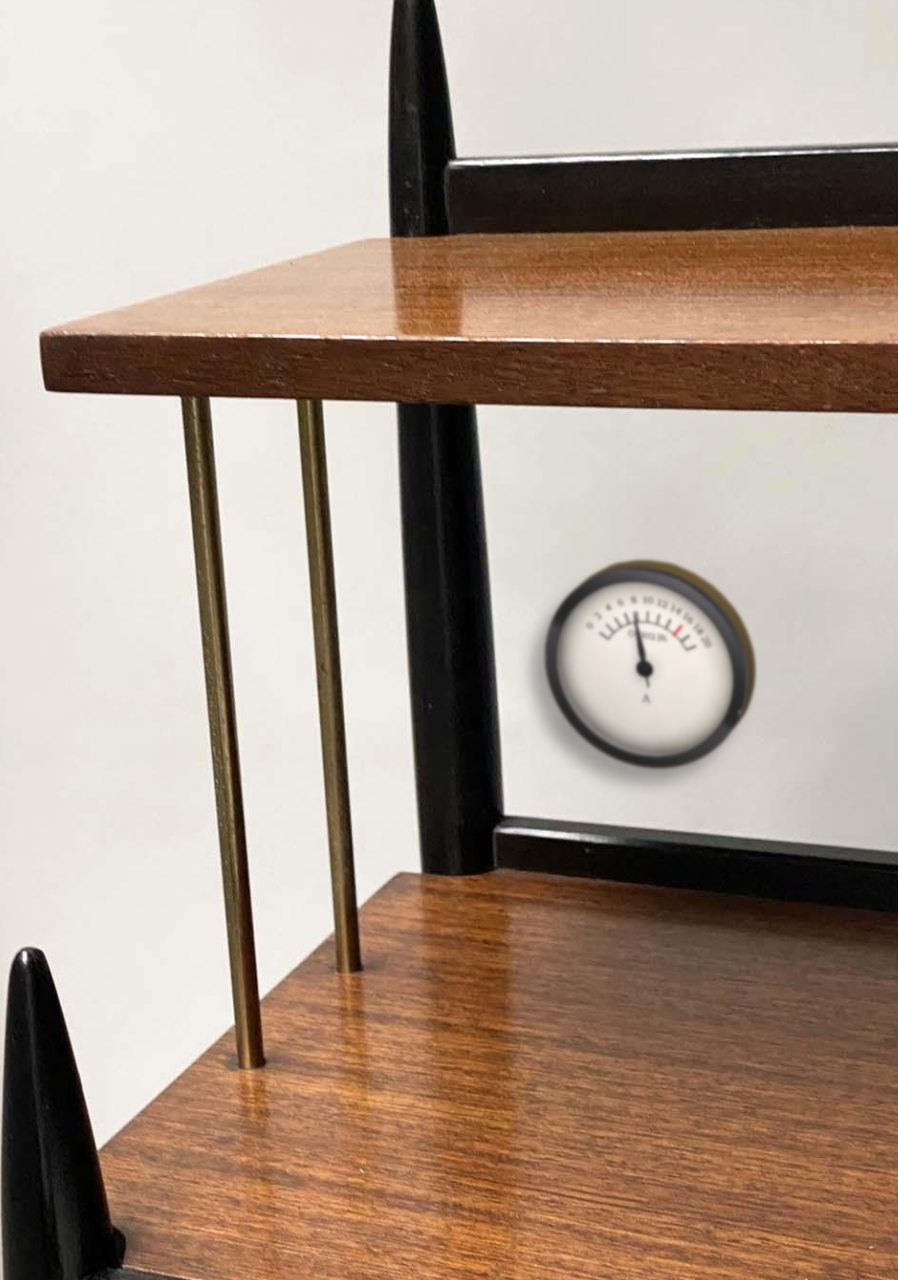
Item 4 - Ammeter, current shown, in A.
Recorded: 8 A
